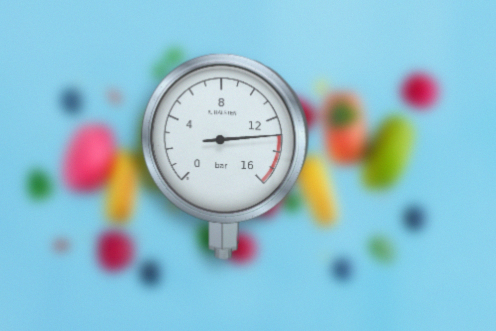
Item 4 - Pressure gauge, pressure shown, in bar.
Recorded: 13 bar
